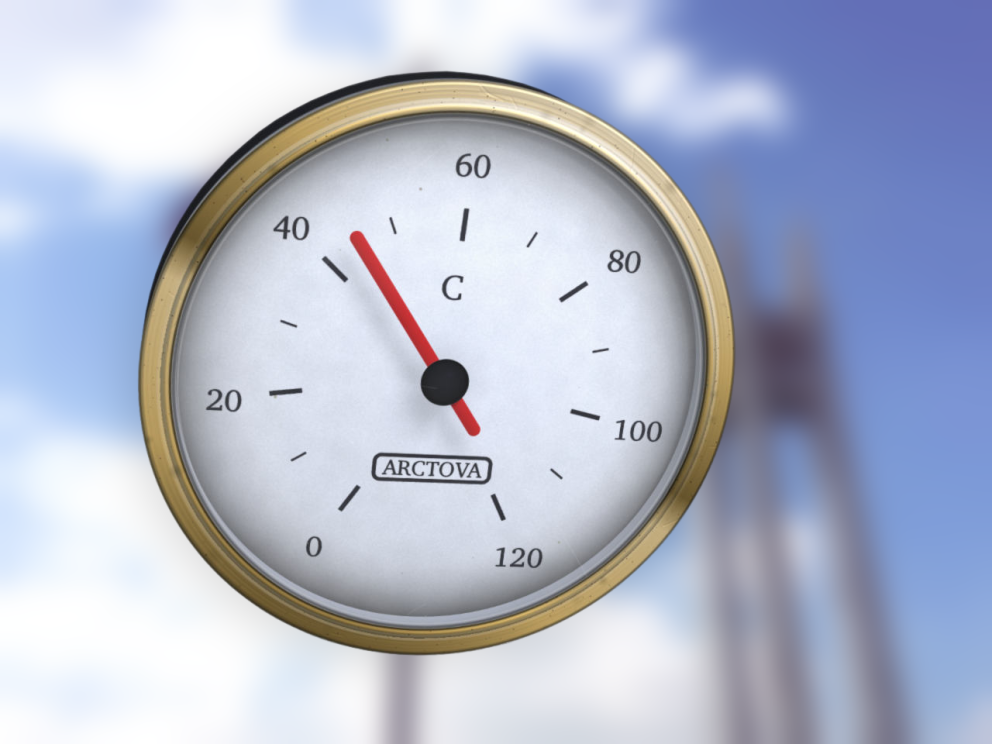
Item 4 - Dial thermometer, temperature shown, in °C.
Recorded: 45 °C
